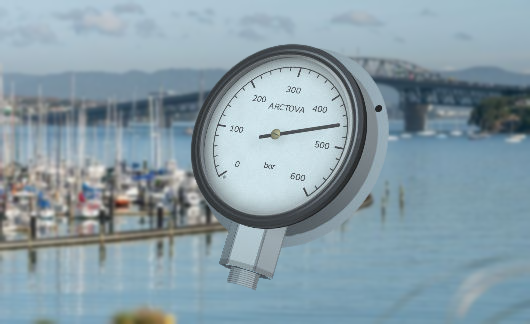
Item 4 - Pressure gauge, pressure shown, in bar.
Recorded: 460 bar
